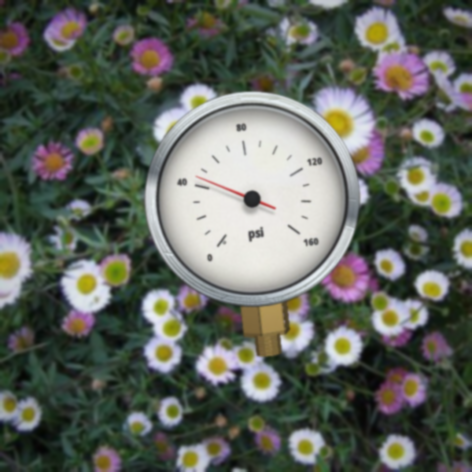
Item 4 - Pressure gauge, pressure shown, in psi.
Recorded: 45 psi
